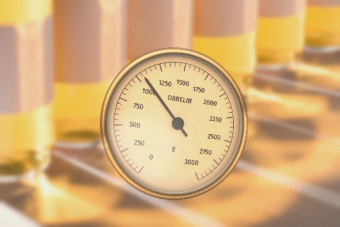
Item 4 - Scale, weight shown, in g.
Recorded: 1050 g
